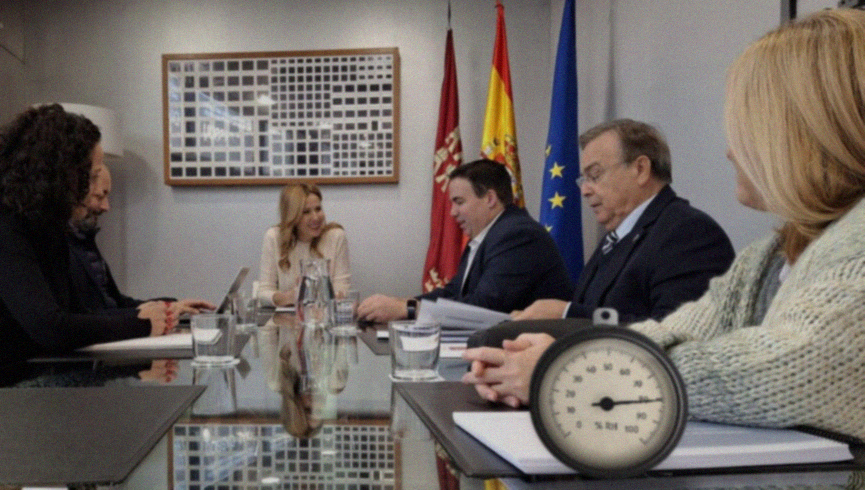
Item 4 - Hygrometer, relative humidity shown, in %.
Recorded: 80 %
